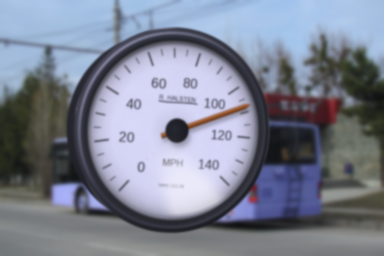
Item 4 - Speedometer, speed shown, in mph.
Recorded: 107.5 mph
